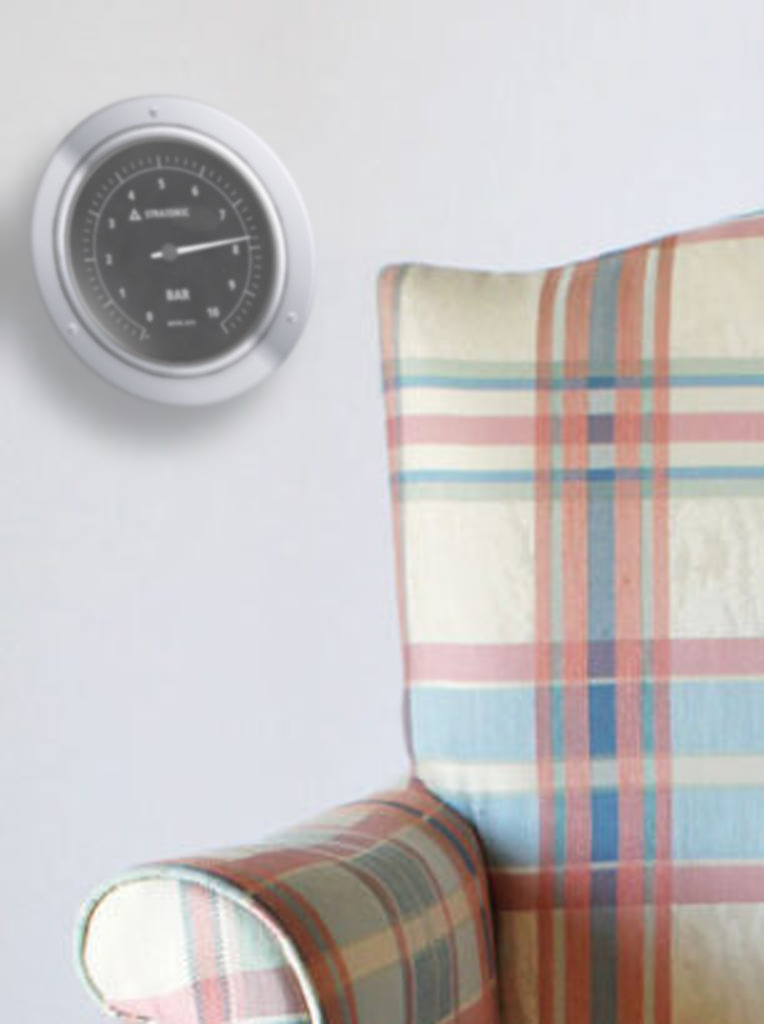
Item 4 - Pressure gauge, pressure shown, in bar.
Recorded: 7.8 bar
